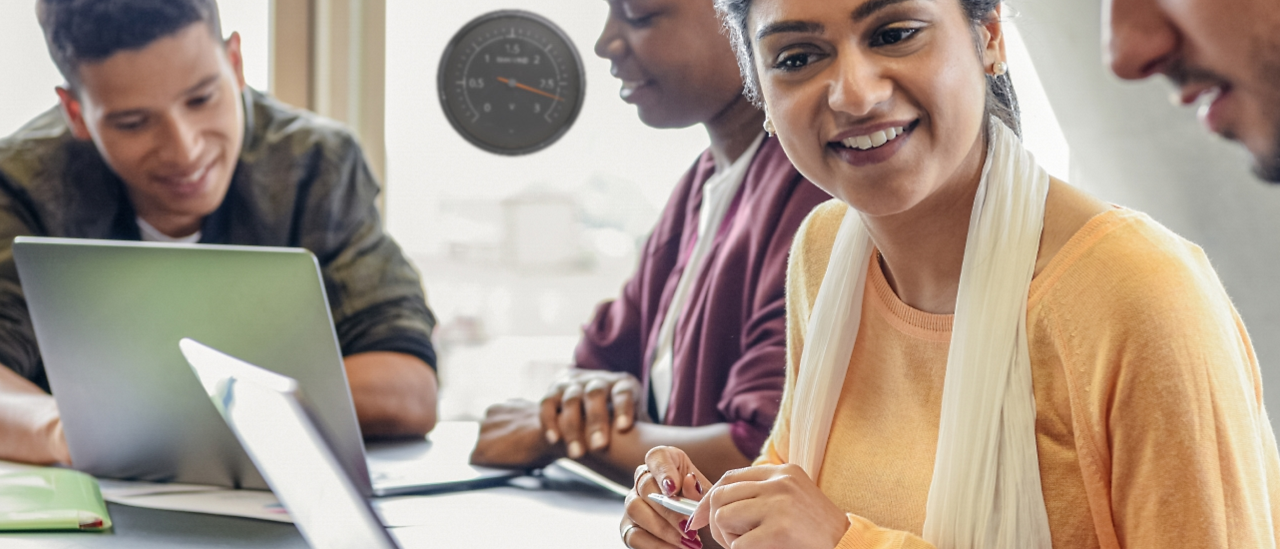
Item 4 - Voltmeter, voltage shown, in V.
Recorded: 2.7 V
